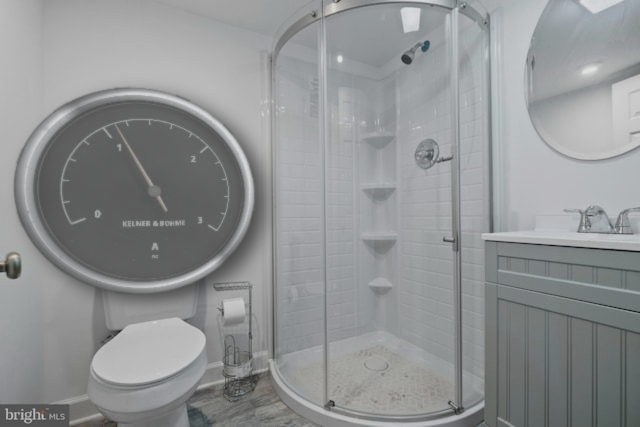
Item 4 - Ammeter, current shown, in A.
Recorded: 1.1 A
